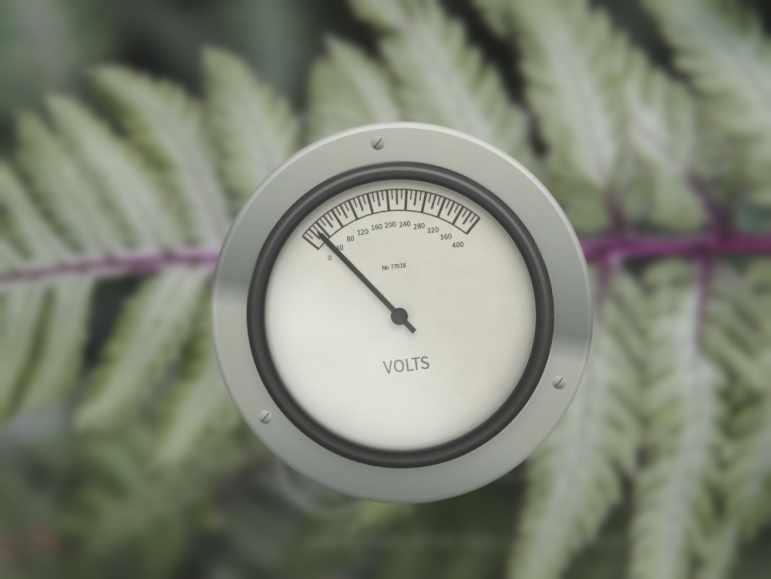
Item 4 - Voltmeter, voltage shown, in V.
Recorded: 30 V
